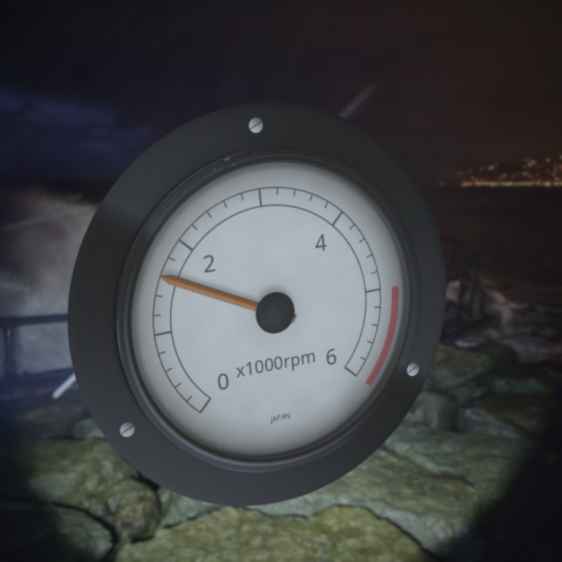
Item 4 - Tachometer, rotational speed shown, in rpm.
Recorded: 1600 rpm
